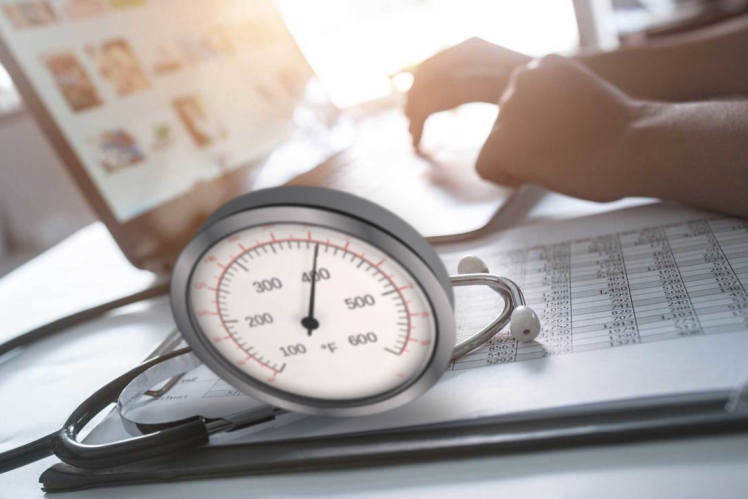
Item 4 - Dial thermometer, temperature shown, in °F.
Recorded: 400 °F
